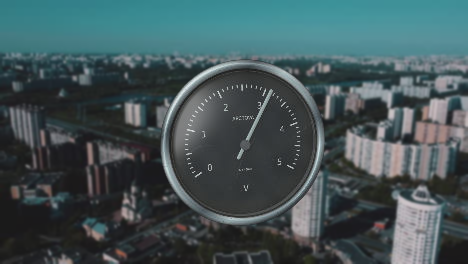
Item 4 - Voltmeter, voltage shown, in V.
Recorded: 3.1 V
